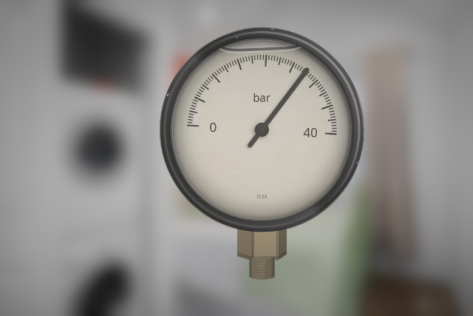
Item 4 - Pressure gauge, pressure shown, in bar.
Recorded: 27.5 bar
